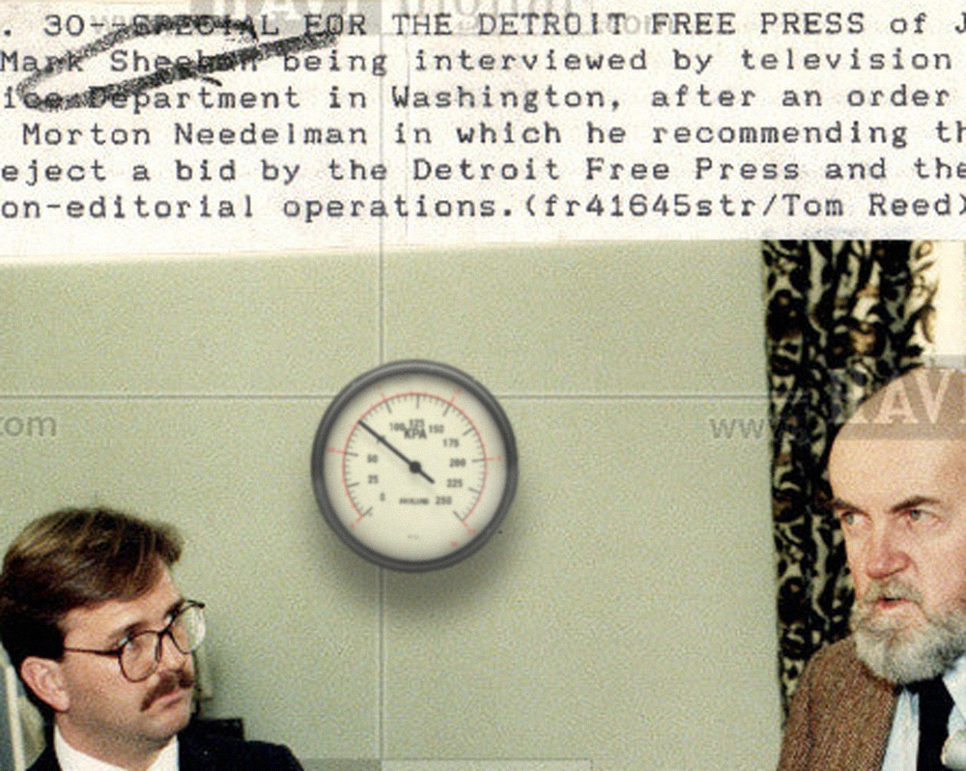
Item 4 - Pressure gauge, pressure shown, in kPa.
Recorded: 75 kPa
